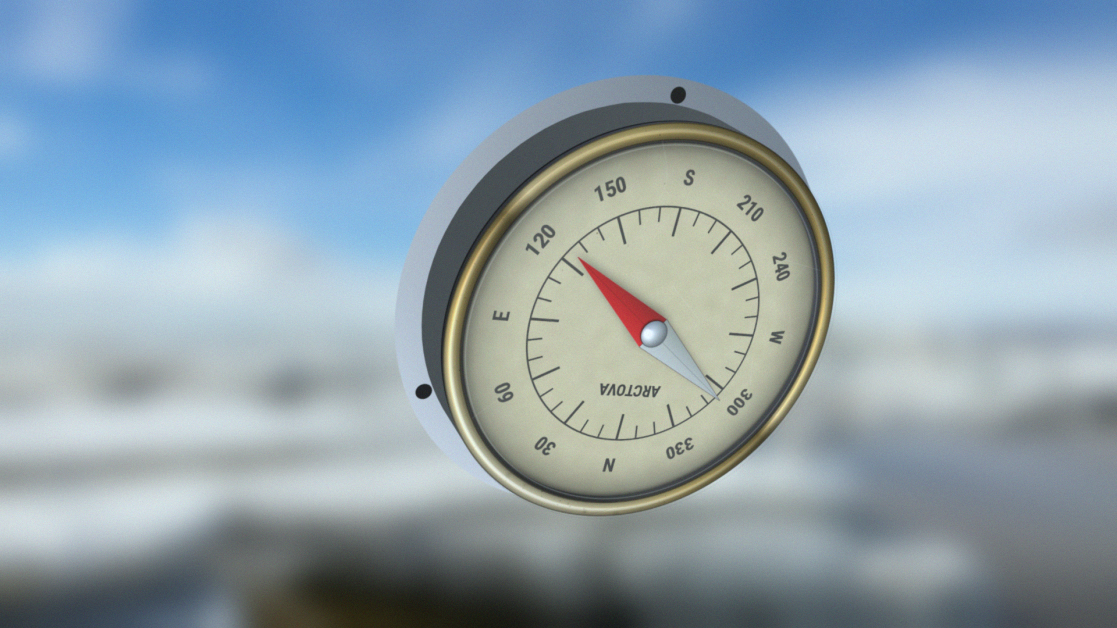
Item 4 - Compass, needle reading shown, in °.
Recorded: 125 °
